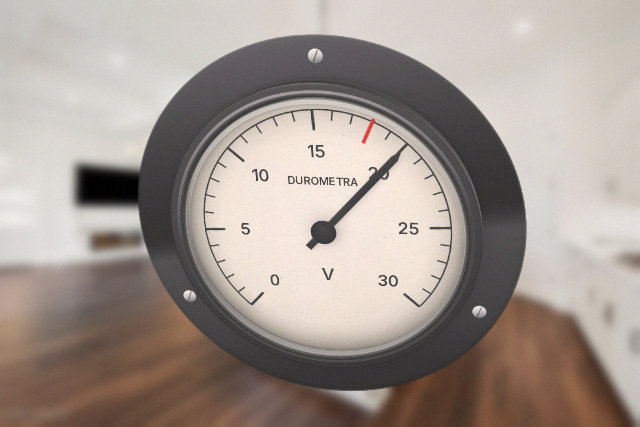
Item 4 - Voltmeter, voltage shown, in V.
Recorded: 20 V
